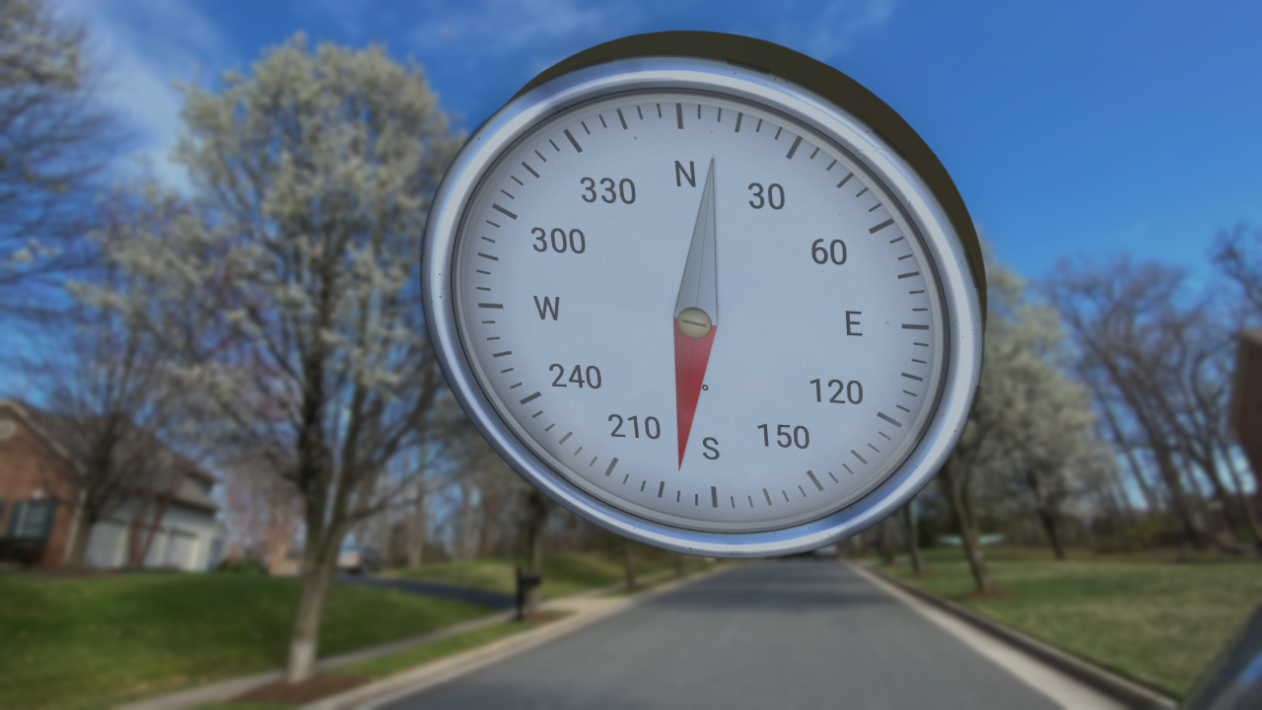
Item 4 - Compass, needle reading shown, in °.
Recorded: 190 °
